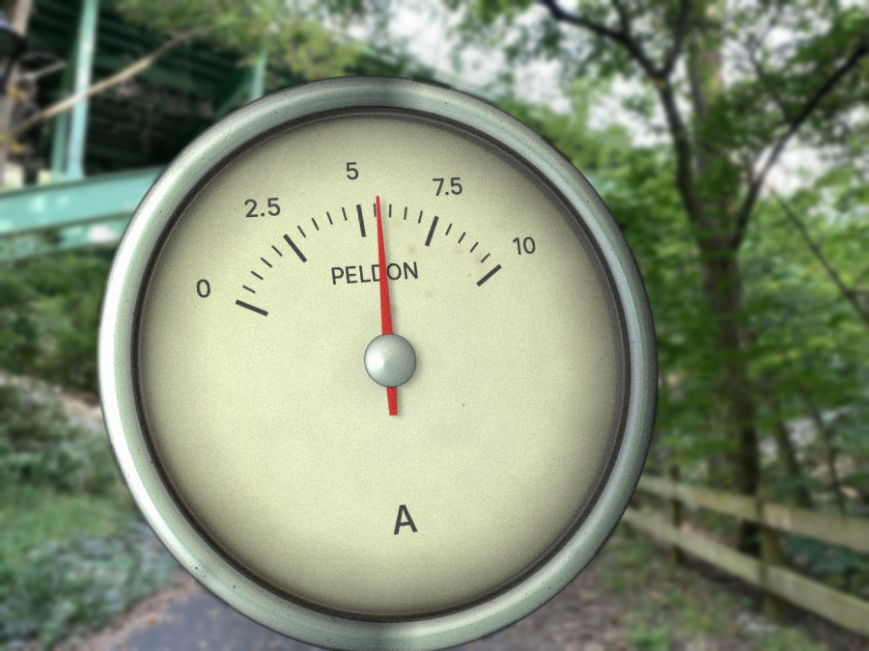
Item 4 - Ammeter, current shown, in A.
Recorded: 5.5 A
